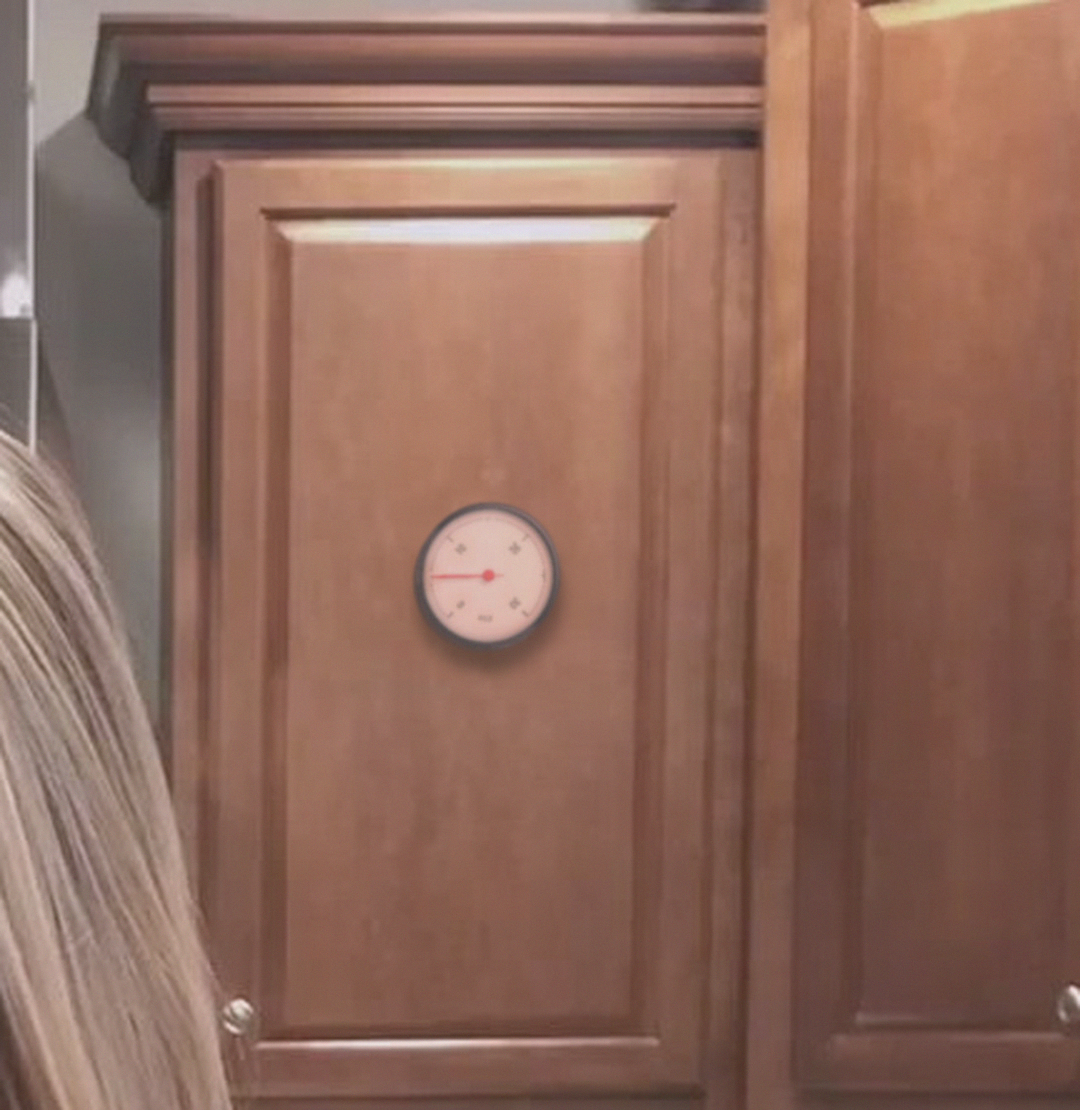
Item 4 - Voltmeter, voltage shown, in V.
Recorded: 5 V
